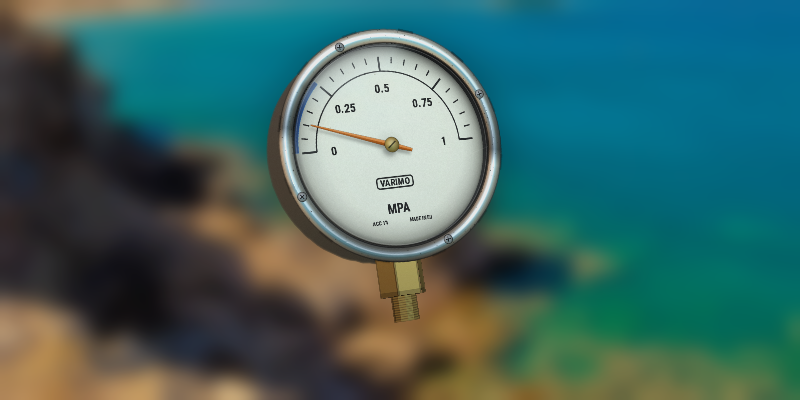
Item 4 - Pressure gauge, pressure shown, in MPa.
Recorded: 0.1 MPa
